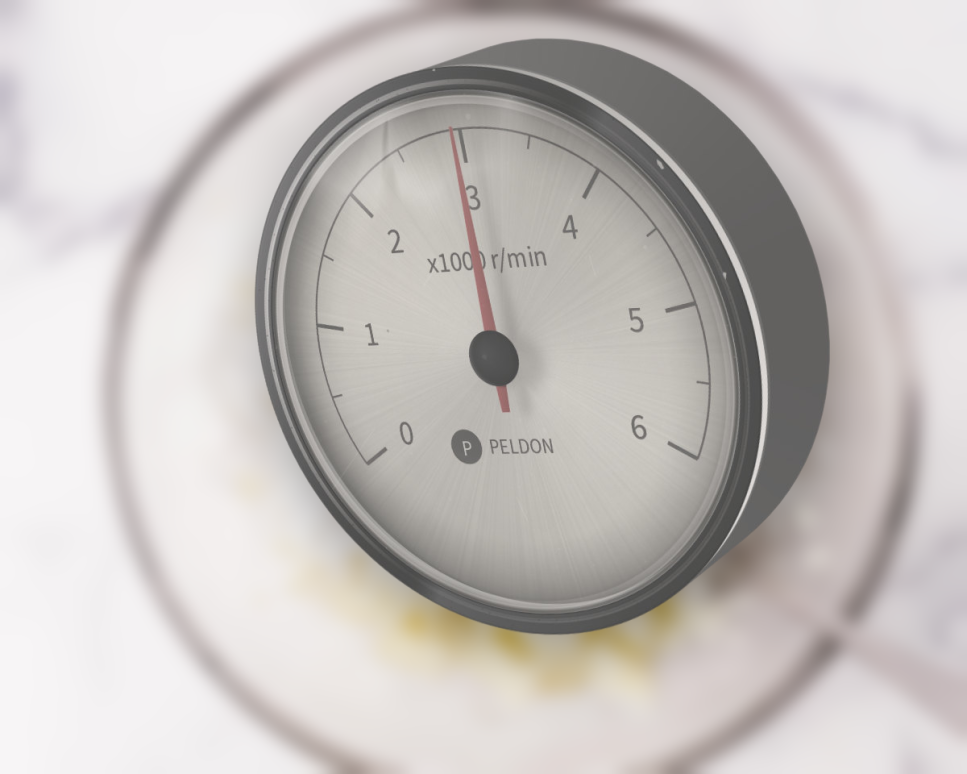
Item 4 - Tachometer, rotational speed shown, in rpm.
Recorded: 3000 rpm
